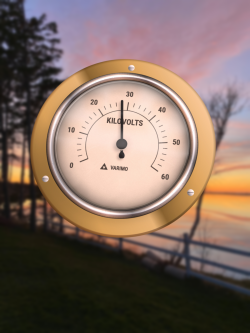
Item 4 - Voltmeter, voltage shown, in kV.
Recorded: 28 kV
